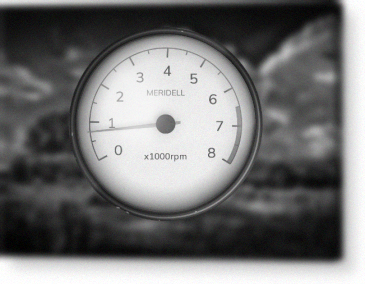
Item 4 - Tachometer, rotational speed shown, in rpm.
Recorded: 750 rpm
